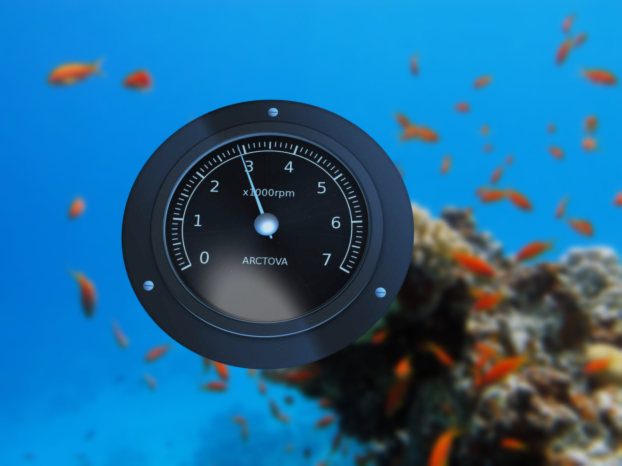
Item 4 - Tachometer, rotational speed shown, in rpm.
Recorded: 2900 rpm
